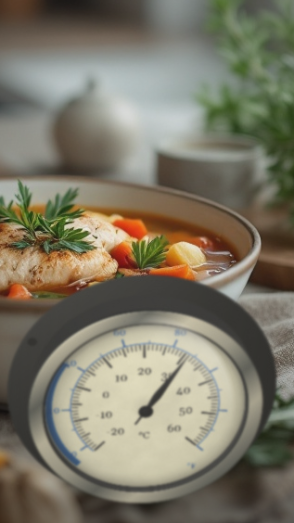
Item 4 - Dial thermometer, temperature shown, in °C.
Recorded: 30 °C
